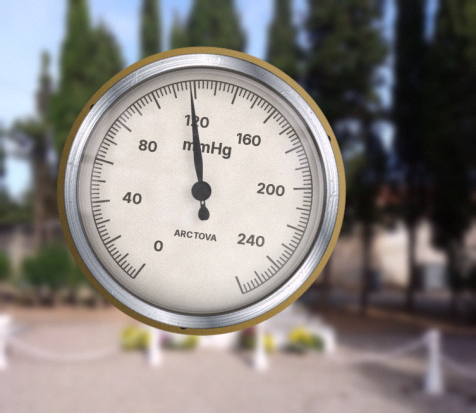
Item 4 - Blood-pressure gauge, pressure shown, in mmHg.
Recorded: 118 mmHg
